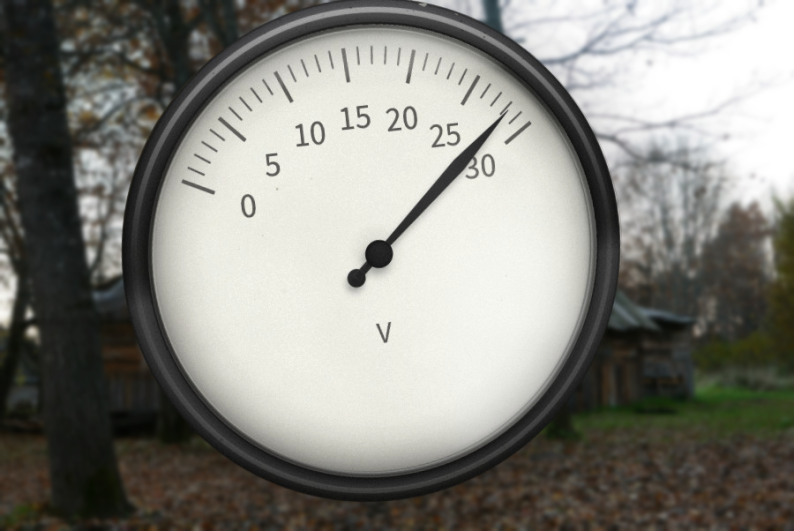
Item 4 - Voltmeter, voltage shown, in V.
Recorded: 28 V
